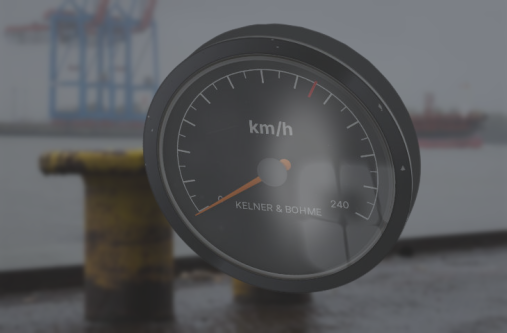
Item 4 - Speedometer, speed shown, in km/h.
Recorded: 0 km/h
